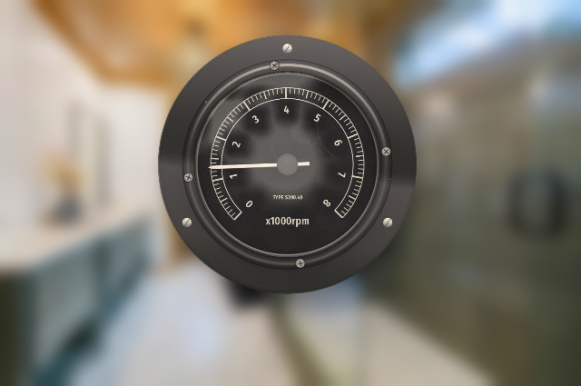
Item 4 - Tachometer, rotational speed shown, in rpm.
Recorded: 1300 rpm
